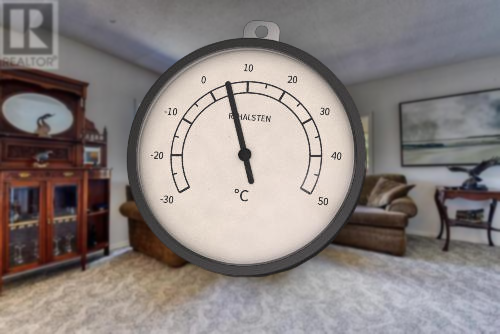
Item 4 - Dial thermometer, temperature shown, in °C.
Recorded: 5 °C
